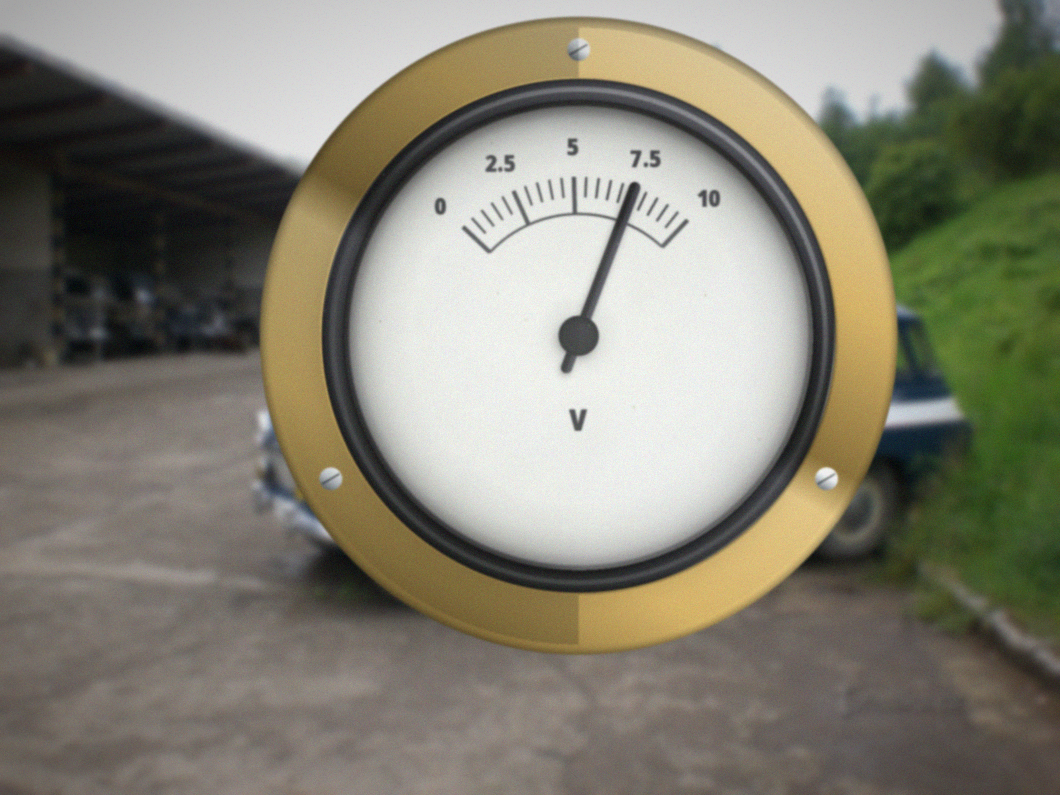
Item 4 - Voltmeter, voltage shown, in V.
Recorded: 7.5 V
